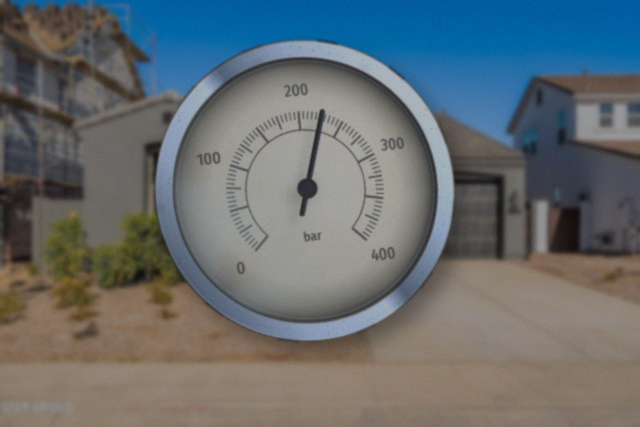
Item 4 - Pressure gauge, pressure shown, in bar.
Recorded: 225 bar
